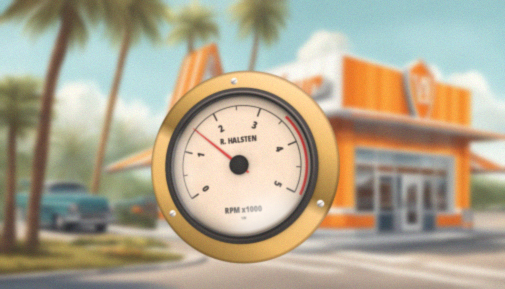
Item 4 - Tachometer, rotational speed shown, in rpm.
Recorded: 1500 rpm
